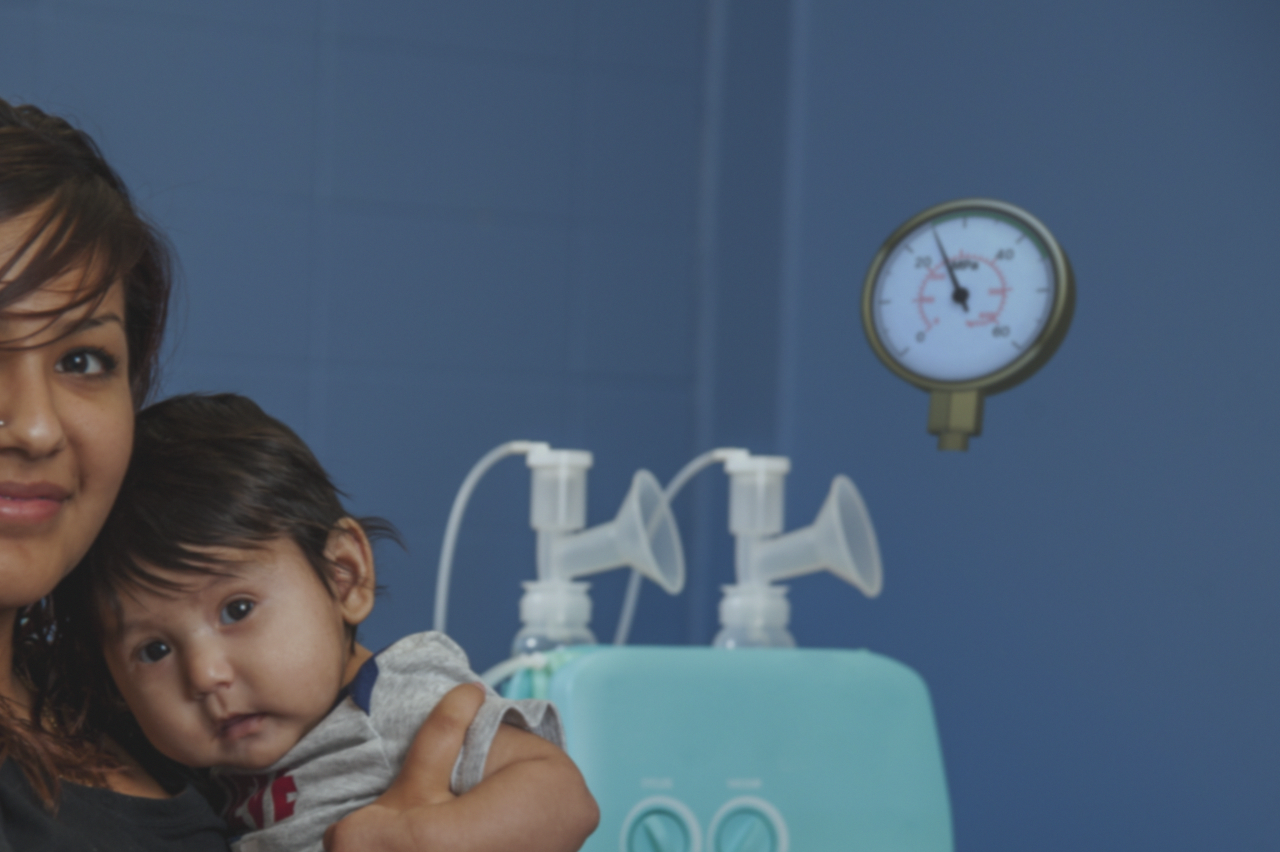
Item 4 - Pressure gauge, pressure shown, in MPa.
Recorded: 25 MPa
